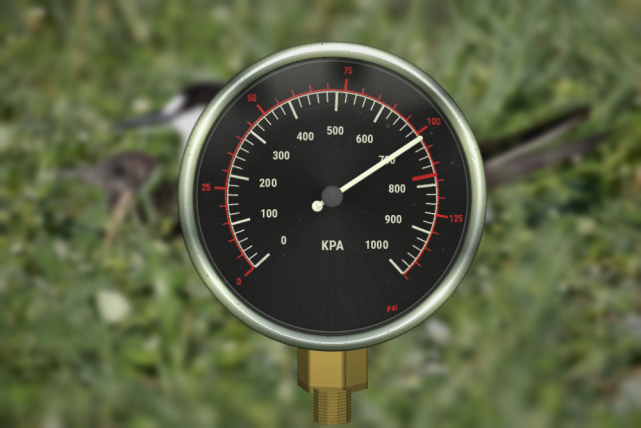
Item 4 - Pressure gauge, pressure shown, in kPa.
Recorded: 700 kPa
